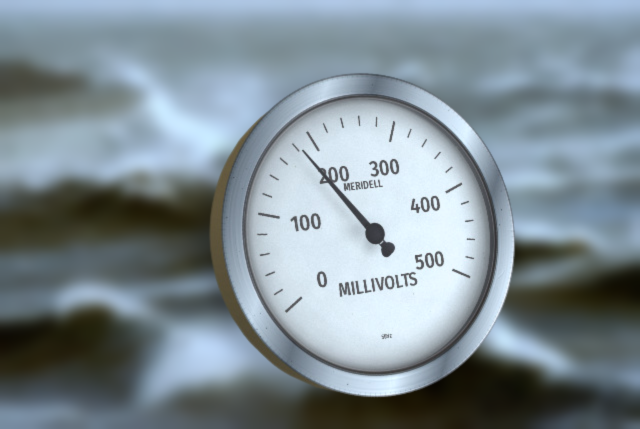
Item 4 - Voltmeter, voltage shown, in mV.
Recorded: 180 mV
